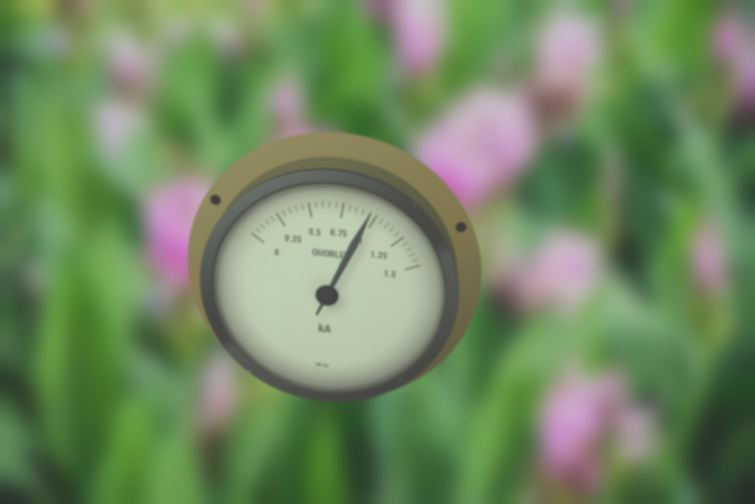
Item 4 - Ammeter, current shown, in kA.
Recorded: 0.95 kA
